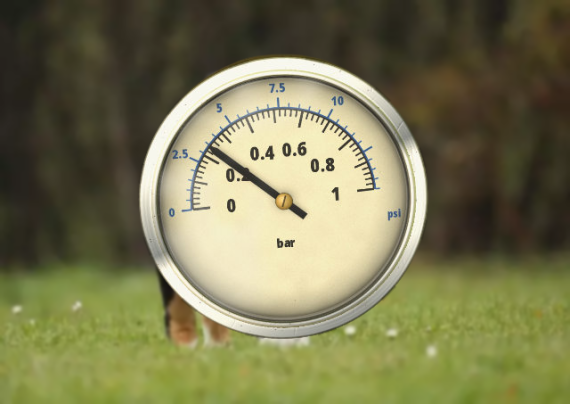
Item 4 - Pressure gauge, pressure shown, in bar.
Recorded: 0.24 bar
